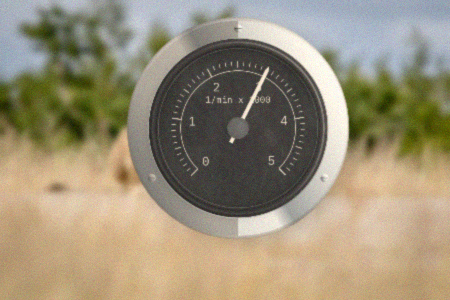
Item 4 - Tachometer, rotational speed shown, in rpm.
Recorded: 3000 rpm
